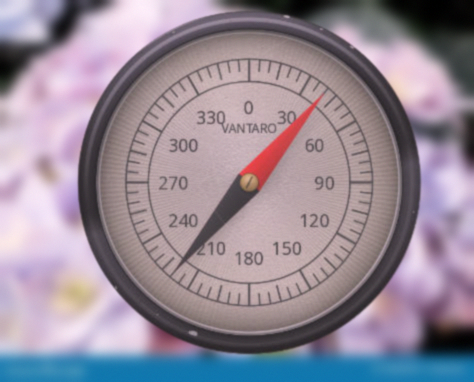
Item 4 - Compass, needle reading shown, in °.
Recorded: 40 °
